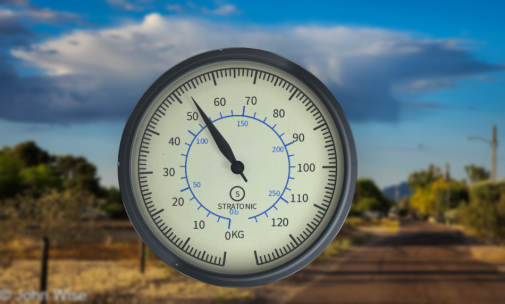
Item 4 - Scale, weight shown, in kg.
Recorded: 53 kg
